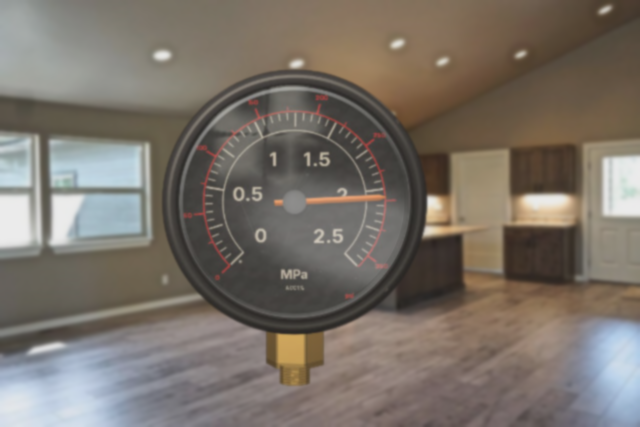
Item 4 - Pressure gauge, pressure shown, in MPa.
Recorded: 2.05 MPa
